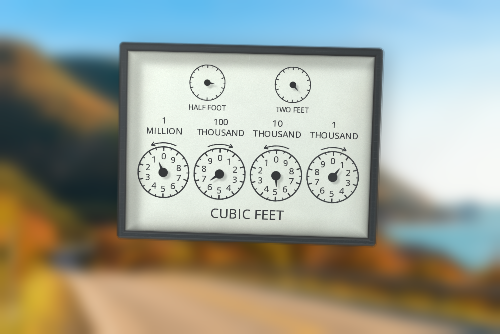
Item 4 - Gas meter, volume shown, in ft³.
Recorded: 65100 ft³
